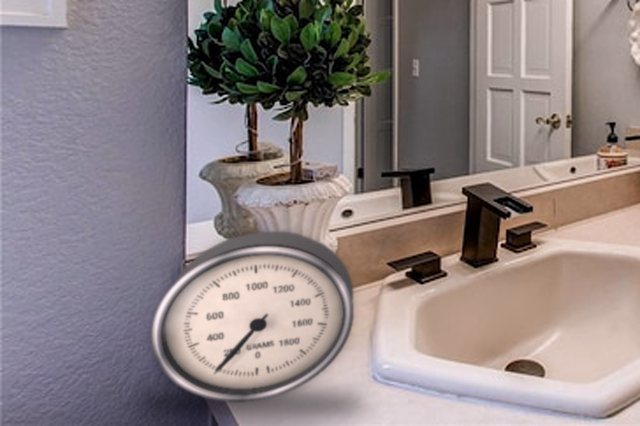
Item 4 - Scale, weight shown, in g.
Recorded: 200 g
